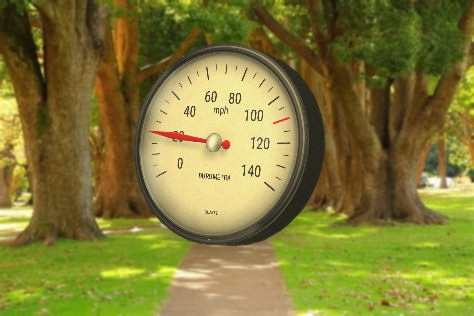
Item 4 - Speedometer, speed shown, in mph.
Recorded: 20 mph
